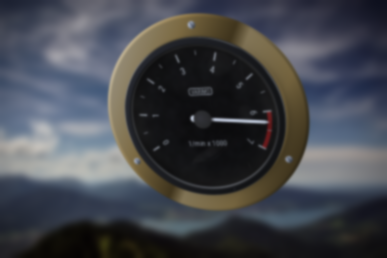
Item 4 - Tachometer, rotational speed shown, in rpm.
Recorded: 6250 rpm
